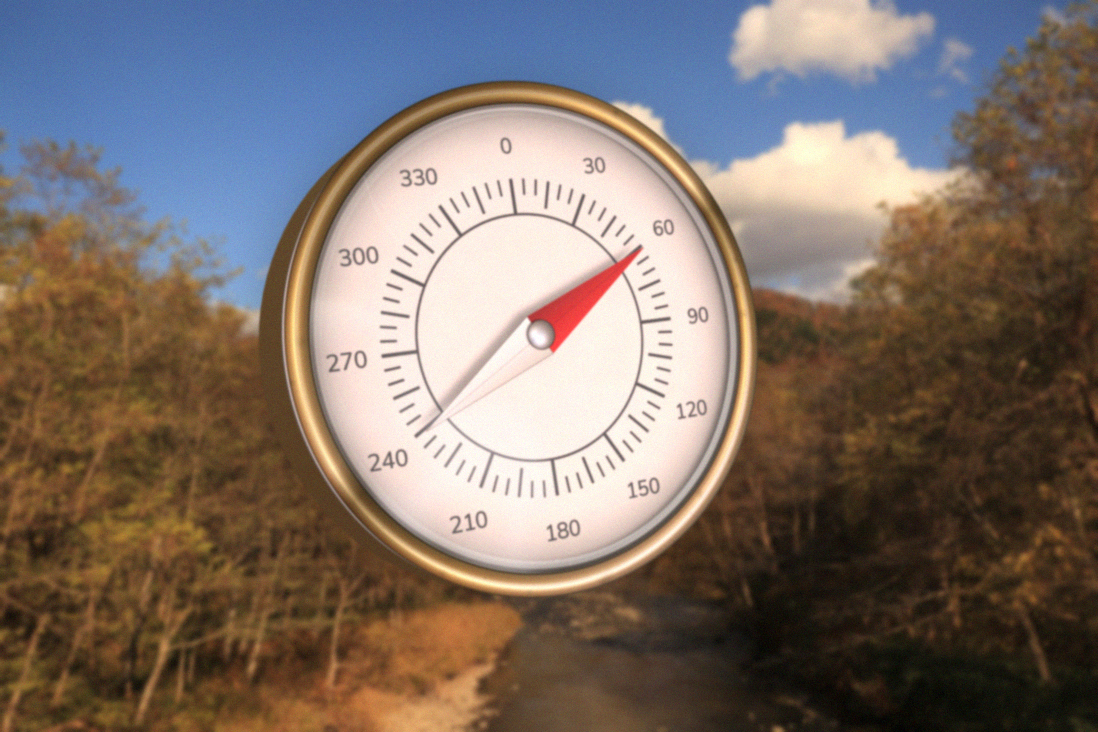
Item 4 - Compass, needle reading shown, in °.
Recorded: 60 °
